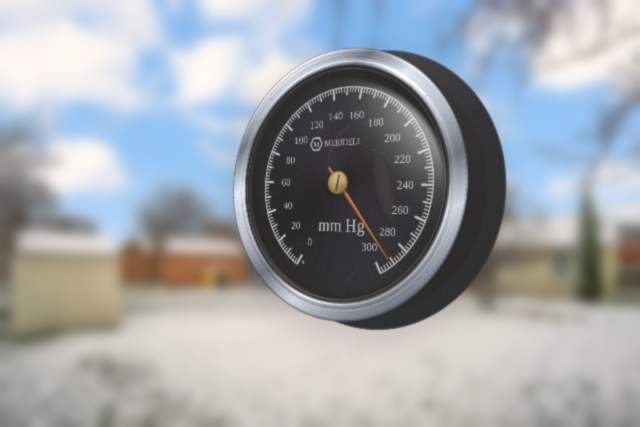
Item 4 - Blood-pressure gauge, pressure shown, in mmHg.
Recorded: 290 mmHg
